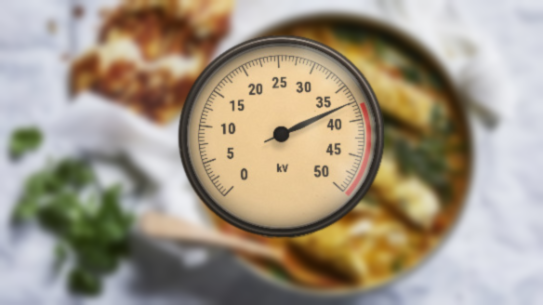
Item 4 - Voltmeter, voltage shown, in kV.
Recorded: 37.5 kV
